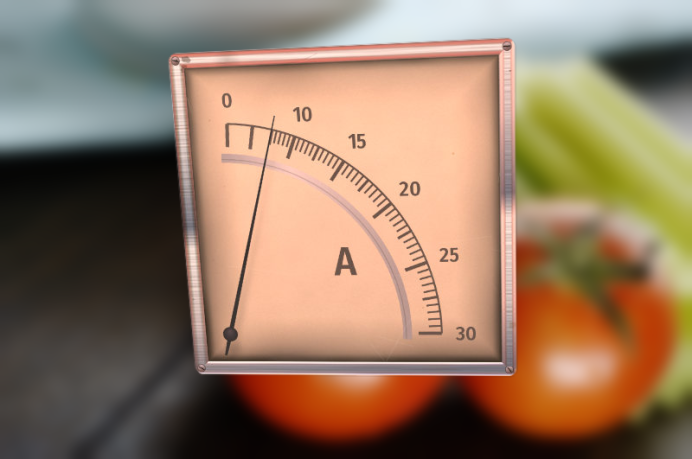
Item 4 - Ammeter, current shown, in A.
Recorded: 7.5 A
